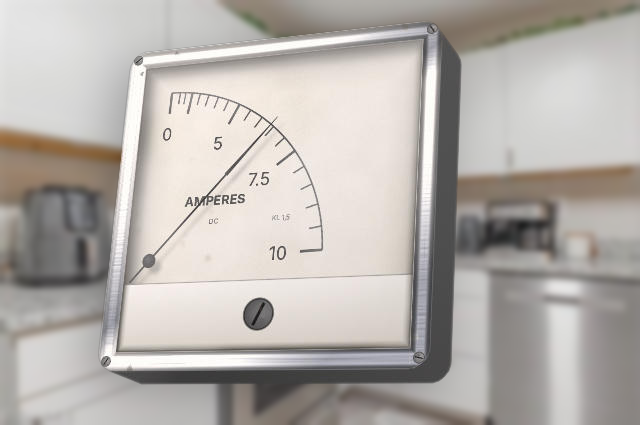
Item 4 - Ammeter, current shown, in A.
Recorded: 6.5 A
